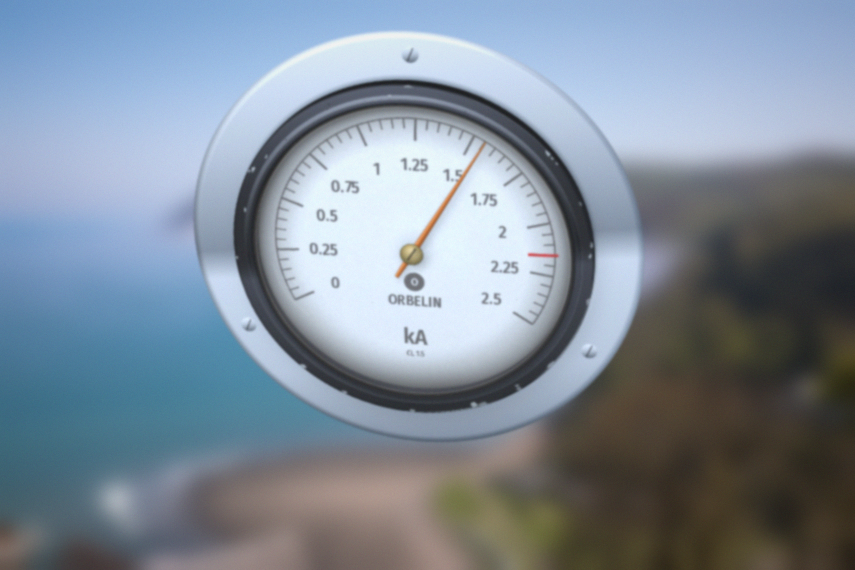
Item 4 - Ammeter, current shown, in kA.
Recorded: 1.55 kA
